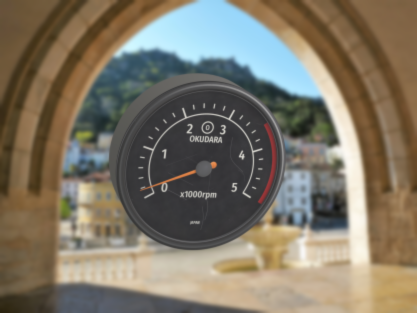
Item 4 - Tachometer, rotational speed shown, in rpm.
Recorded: 200 rpm
